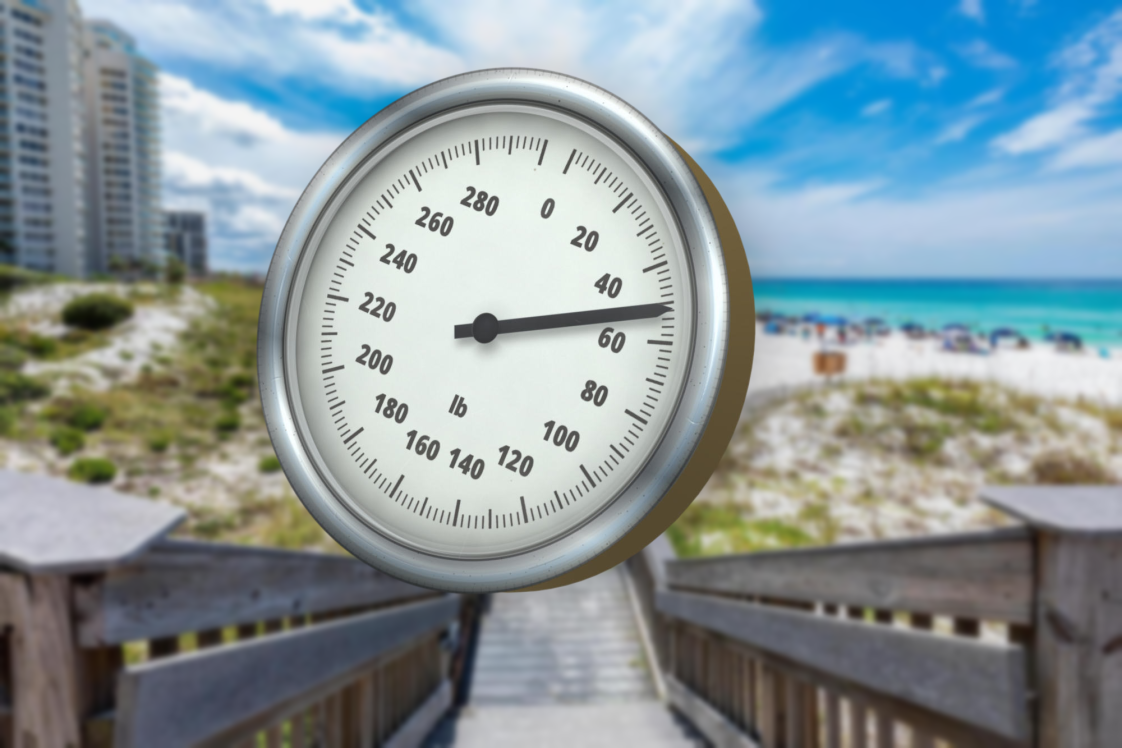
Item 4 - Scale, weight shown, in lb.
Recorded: 52 lb
